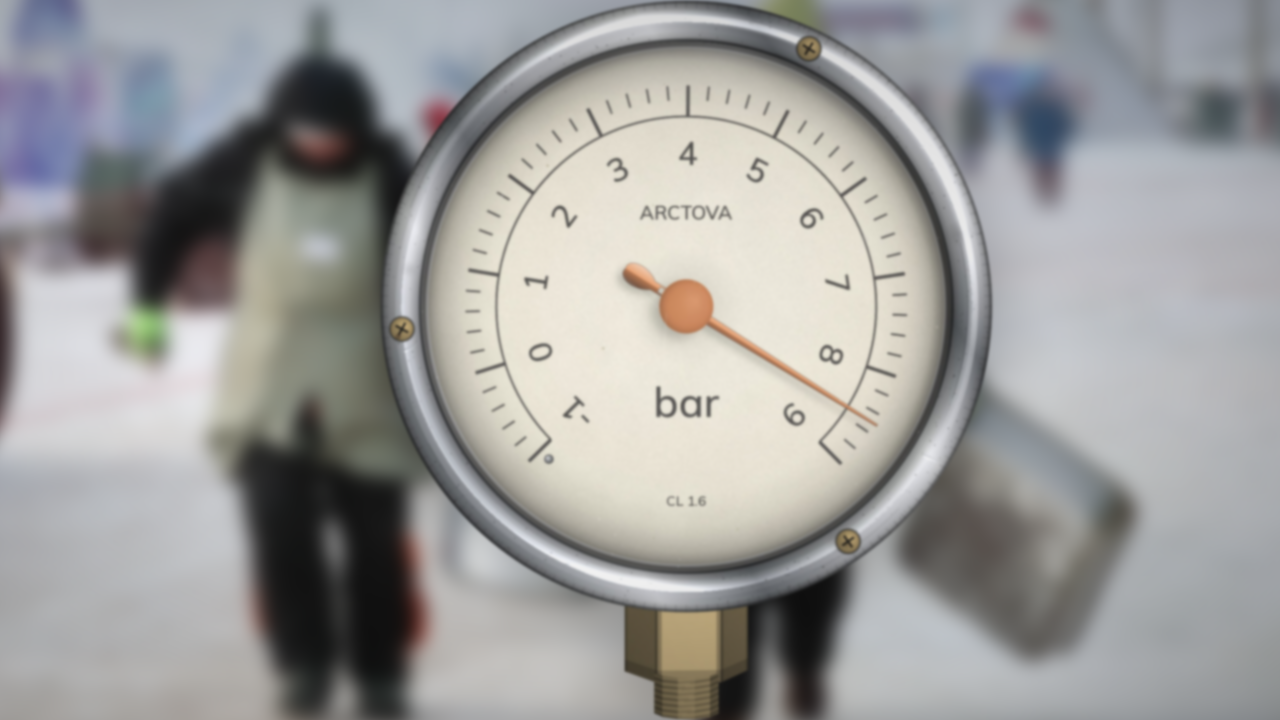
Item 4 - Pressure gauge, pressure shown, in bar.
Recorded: 8.5 bar
